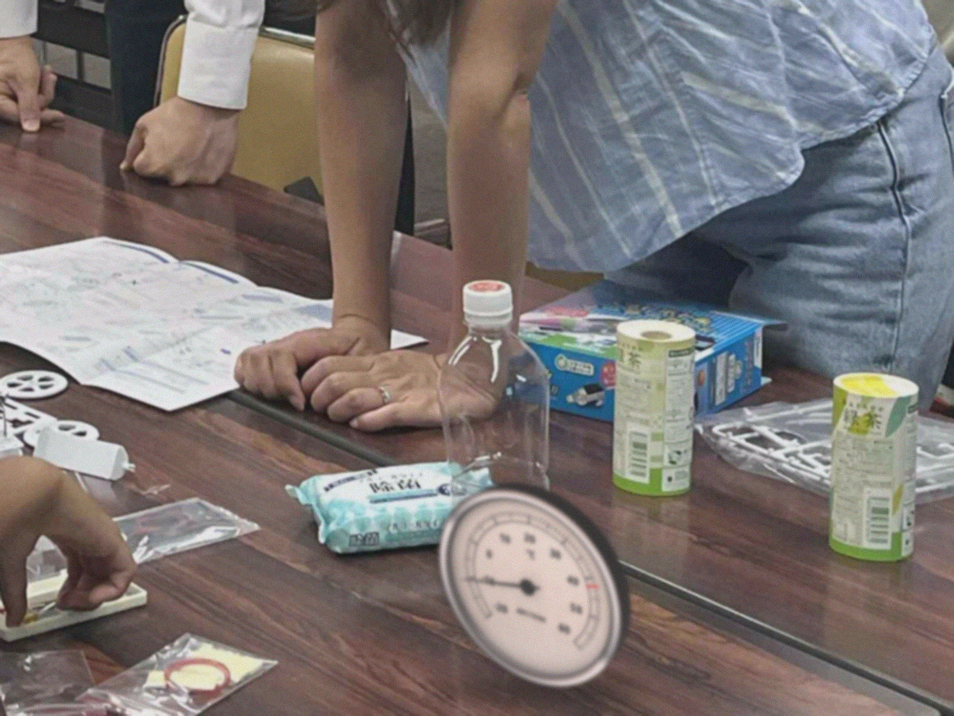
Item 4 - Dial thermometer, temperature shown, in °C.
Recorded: -10 °C
